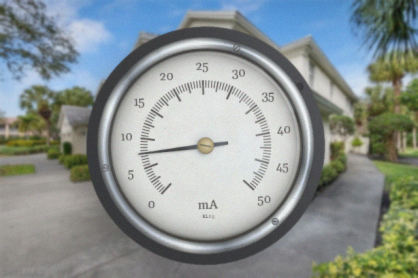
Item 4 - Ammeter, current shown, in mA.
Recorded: 7.5 mA
